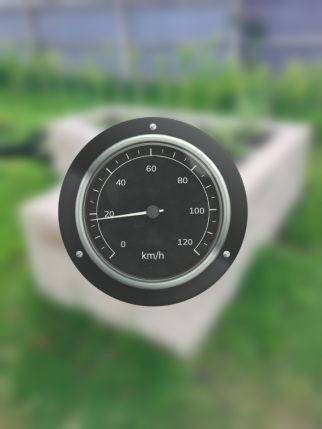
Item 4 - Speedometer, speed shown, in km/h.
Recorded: 17.5 km/h
